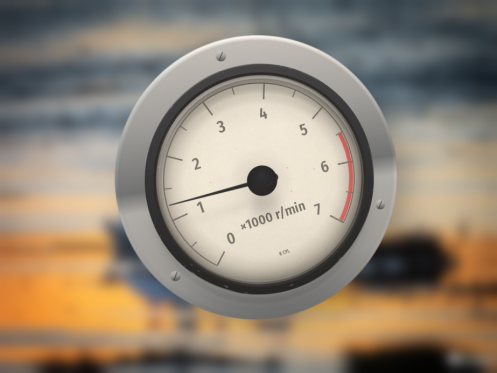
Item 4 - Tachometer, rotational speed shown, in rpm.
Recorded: 1250 rpm
